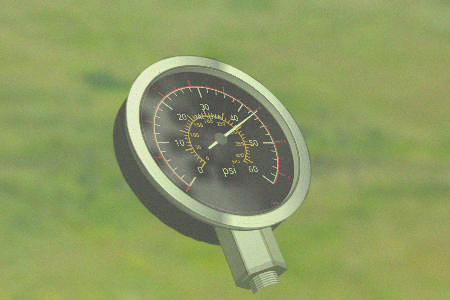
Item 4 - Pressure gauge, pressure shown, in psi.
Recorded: 43 psi
